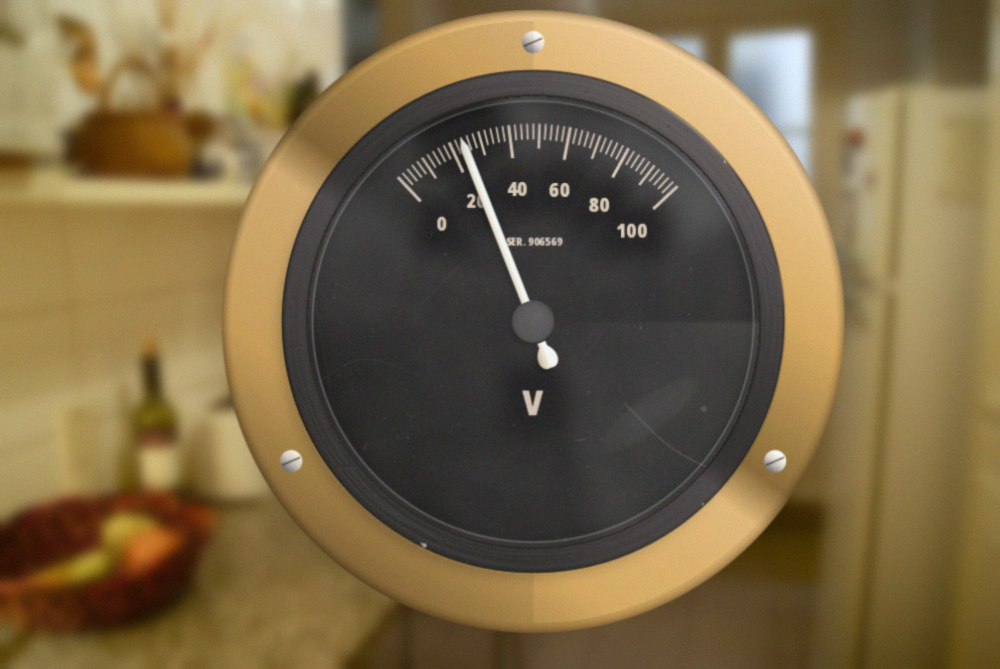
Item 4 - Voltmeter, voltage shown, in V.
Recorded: 24 V
